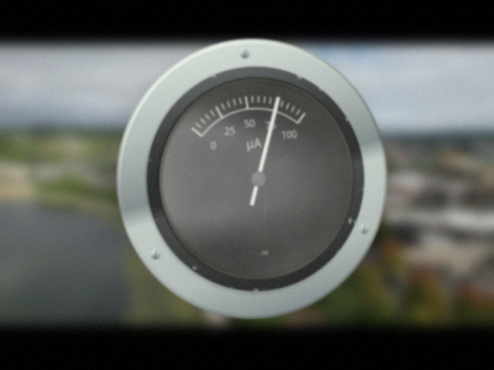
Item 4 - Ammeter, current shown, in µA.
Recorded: 75 µA
